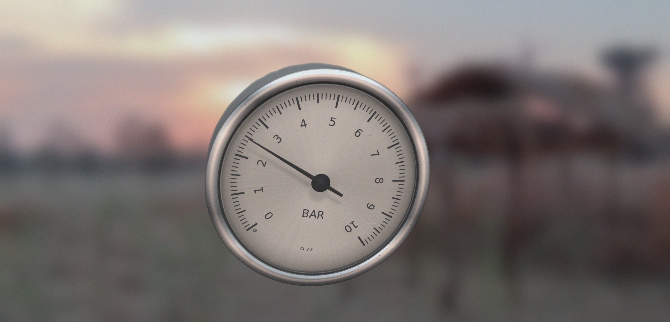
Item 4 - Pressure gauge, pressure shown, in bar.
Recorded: 2.5 bar
